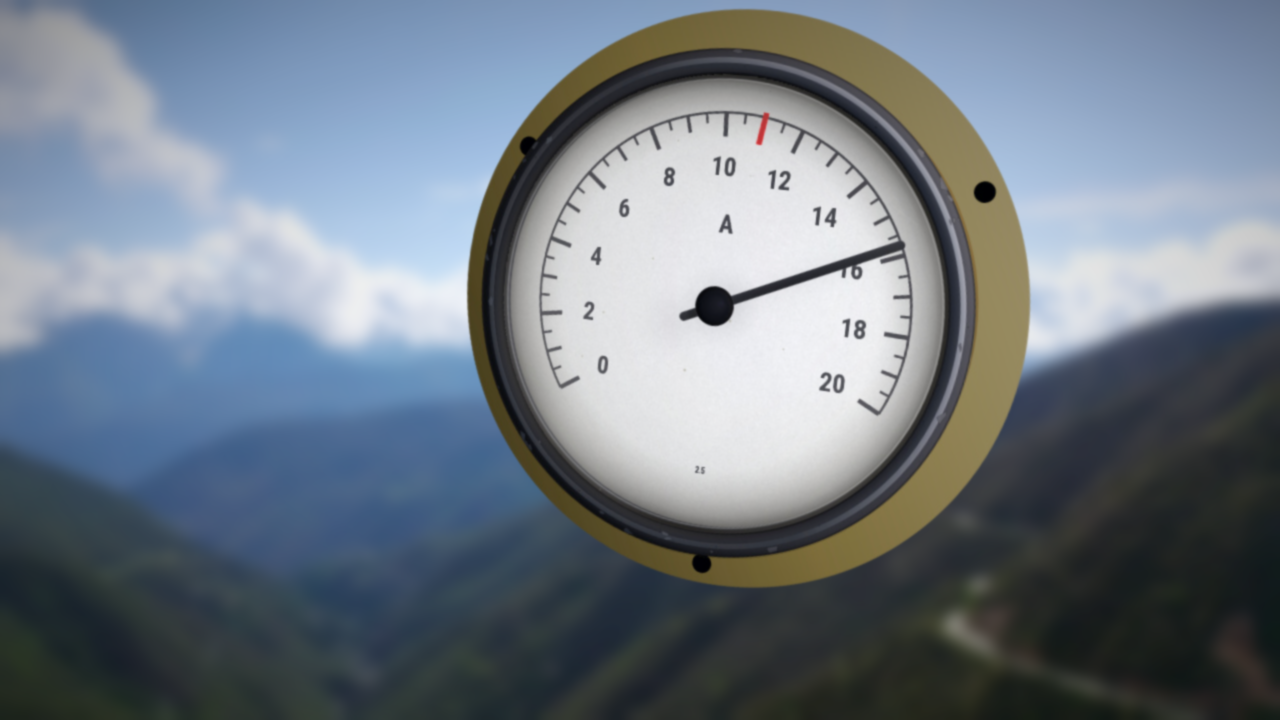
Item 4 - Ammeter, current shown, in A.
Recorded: 15.75 A
